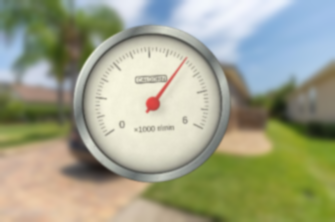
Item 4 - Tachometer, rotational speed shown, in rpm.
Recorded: 4000 rpm
